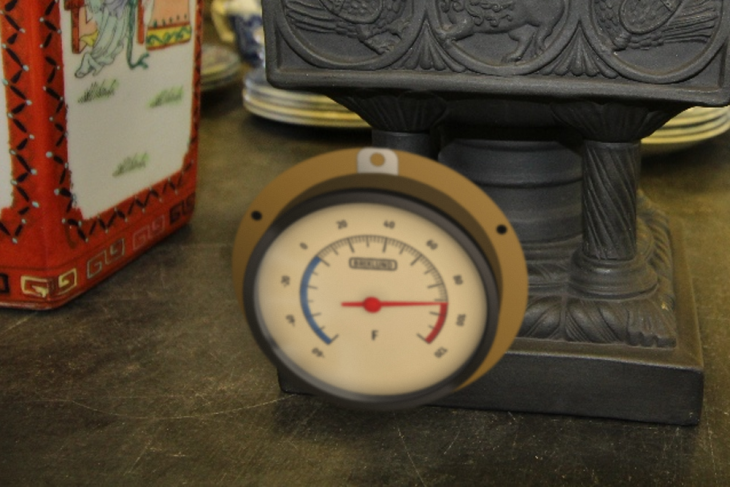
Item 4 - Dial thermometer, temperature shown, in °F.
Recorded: 90 °F
